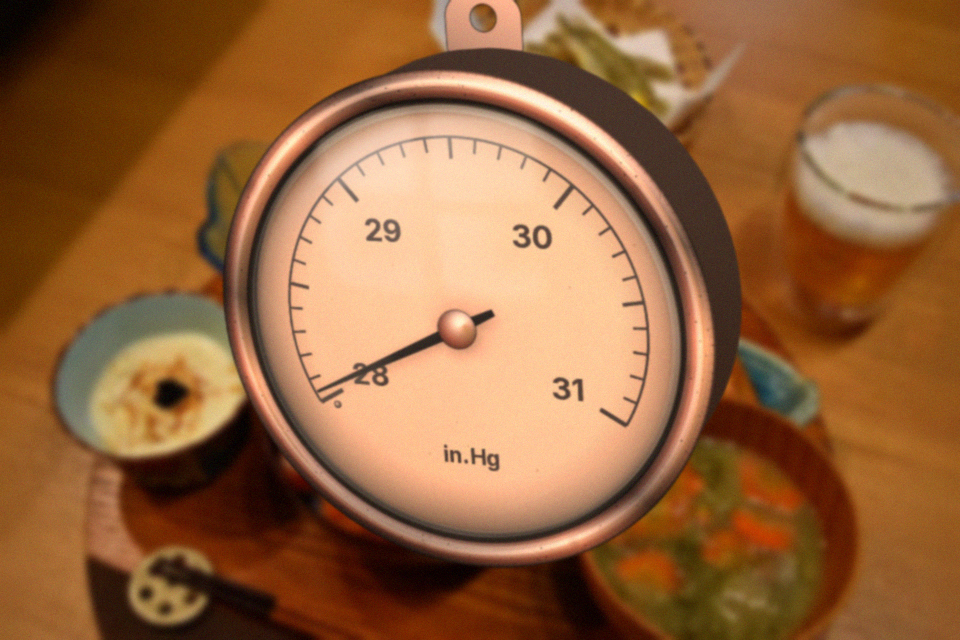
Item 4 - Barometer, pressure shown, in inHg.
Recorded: 28.05 inHg
